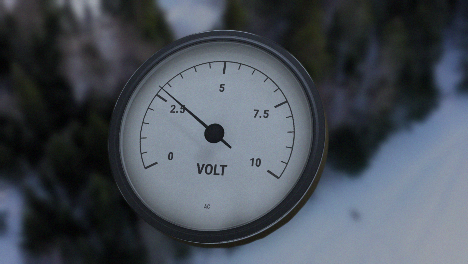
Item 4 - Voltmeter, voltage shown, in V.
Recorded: 2.75 V
